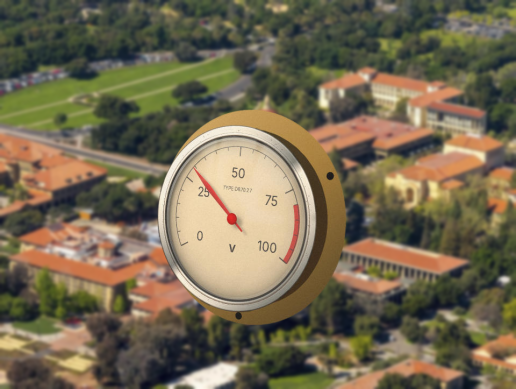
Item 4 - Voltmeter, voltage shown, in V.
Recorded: 30 V
